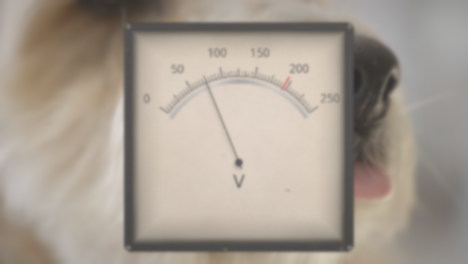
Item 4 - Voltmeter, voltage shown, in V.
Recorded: 75 V
